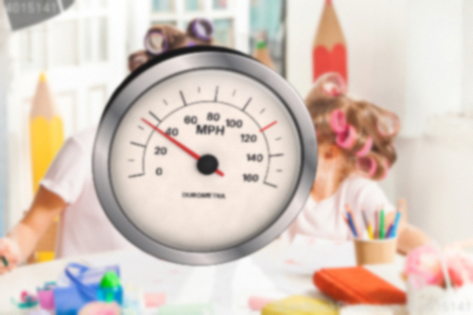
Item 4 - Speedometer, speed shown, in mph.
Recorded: 35 mph
